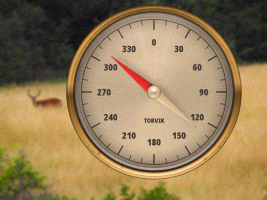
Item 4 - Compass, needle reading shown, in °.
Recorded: 310 °
